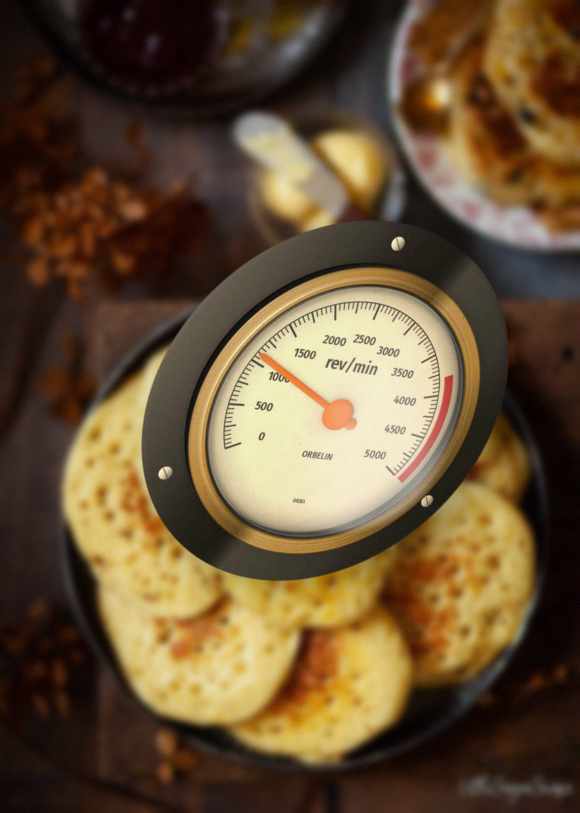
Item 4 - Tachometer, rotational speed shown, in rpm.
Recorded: 1100 rpm
